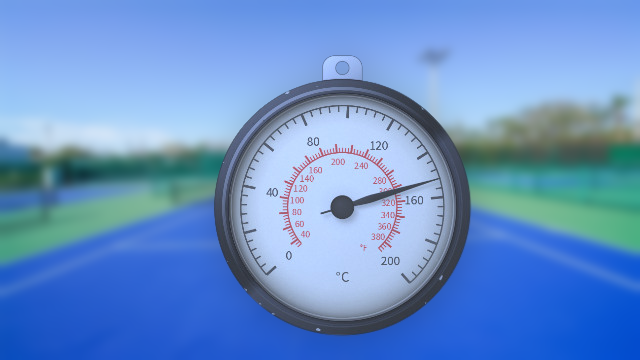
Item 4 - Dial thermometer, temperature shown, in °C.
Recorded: 152 °C
